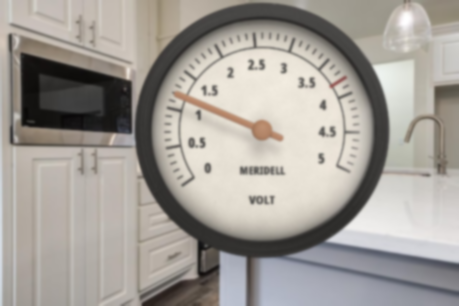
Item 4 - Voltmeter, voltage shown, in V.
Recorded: 1.2 V
